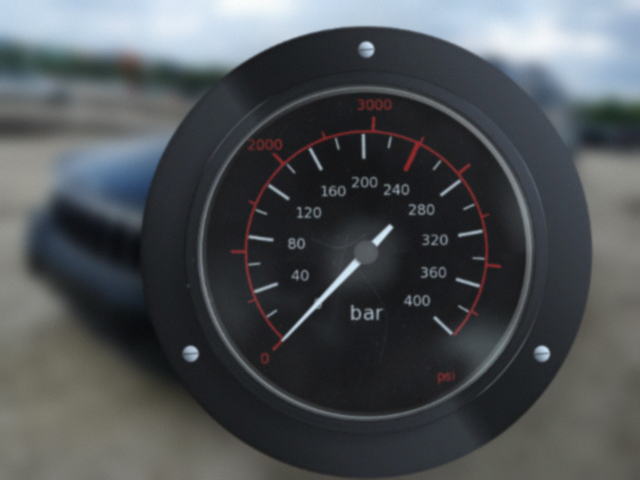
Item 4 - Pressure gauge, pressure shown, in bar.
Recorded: 0 bar
